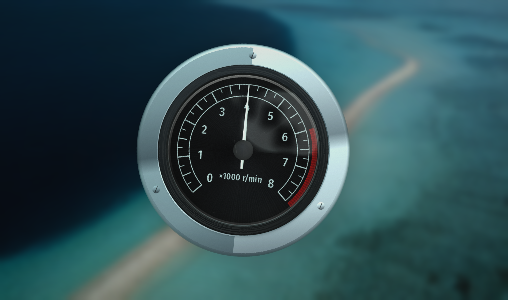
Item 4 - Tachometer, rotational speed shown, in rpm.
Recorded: 4000 rpm
